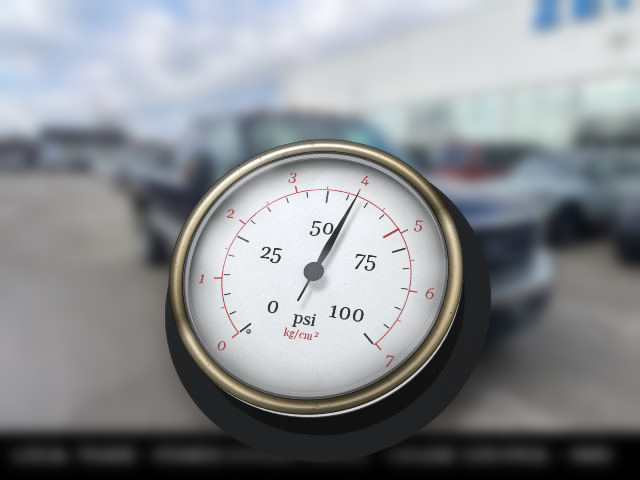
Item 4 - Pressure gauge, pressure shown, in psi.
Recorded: 57.5 psi
